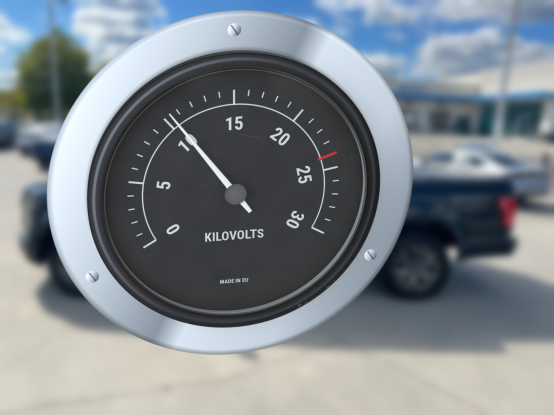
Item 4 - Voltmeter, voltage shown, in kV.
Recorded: 10.5 kV
